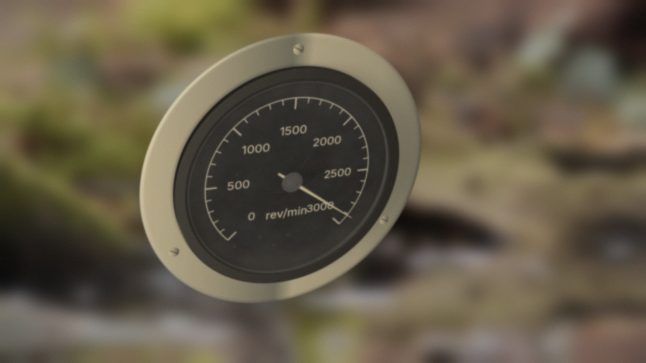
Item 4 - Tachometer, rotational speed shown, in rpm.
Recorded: 2900 rpm
